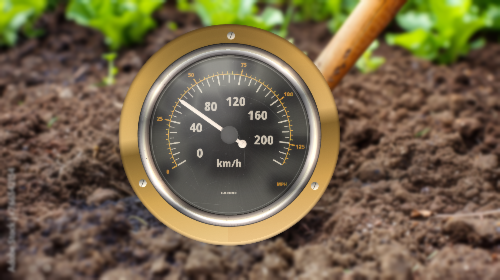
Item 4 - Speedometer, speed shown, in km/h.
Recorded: 60 km/h
